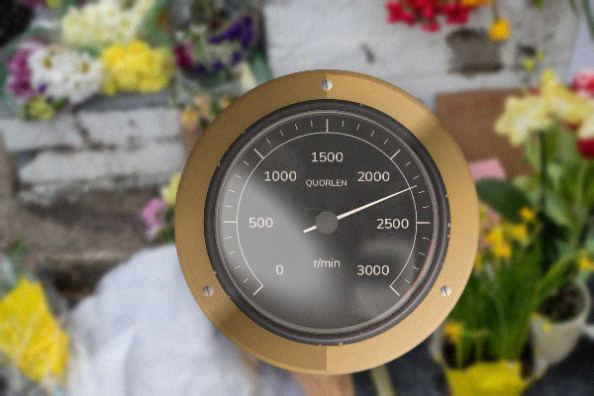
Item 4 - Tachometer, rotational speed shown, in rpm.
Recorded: 2250 rpm
